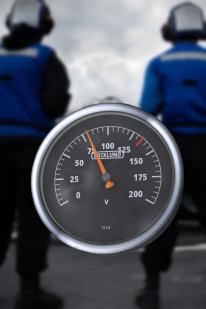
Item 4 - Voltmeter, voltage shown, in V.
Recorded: 80 V
